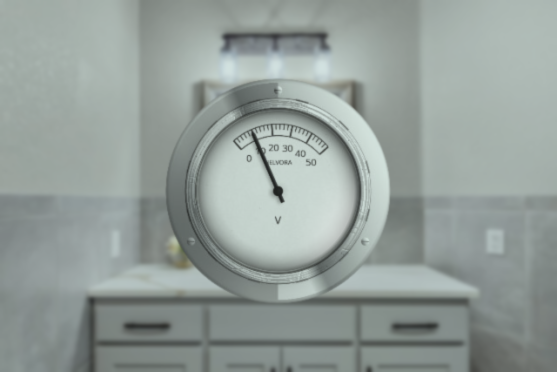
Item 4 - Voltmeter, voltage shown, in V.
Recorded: 10 V
